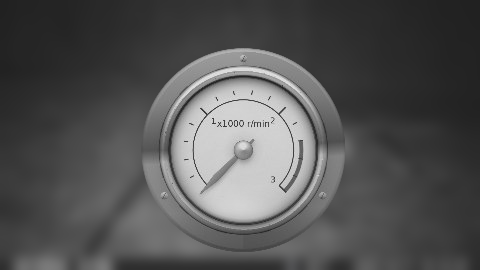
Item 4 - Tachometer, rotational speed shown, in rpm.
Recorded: 0 rpm
